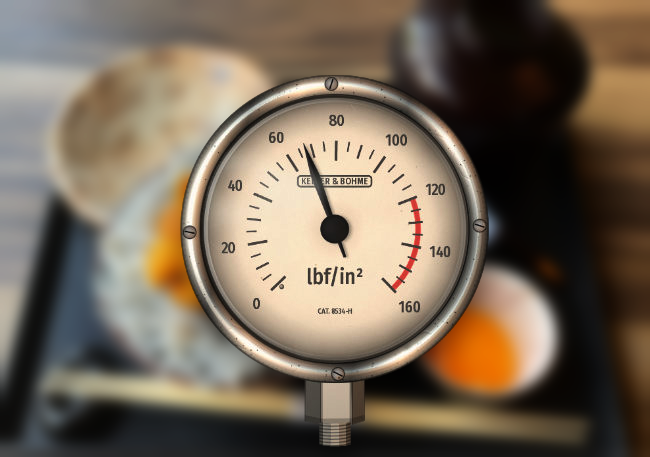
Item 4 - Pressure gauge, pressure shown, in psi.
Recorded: 67.5 psi
